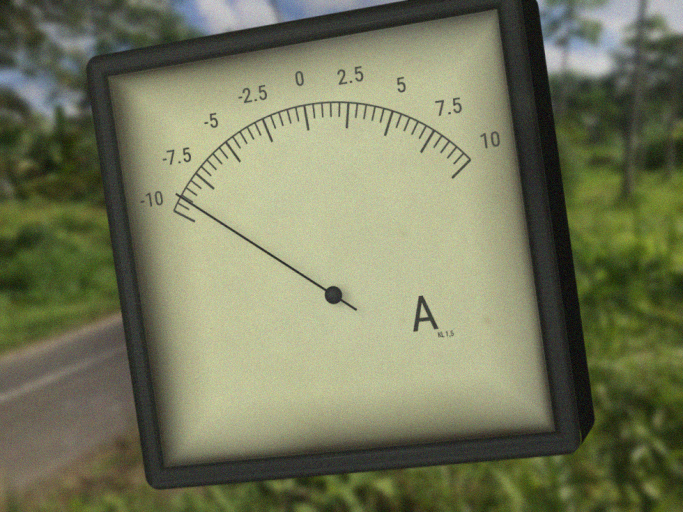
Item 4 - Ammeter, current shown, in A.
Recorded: -9 A
